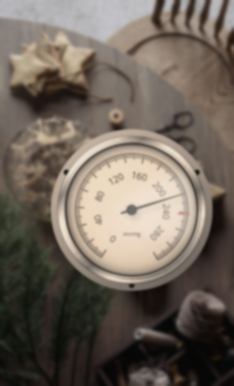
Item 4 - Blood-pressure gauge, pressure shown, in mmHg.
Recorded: 220 mmHg
